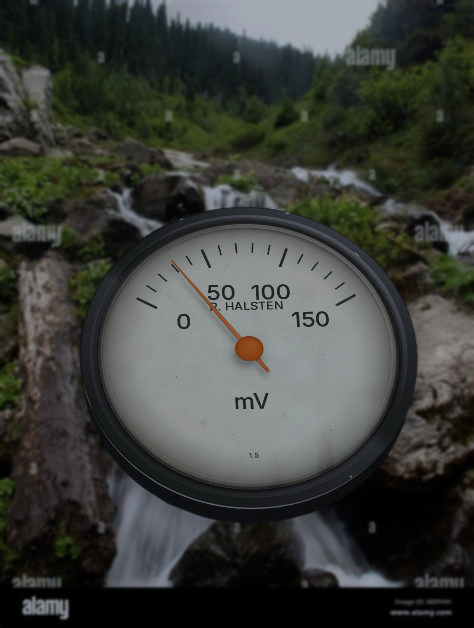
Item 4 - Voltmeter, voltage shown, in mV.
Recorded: 30 mV
